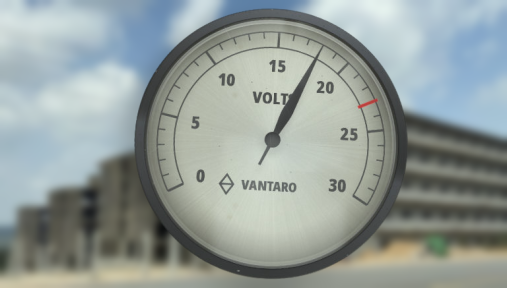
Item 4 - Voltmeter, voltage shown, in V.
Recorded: 18 V
